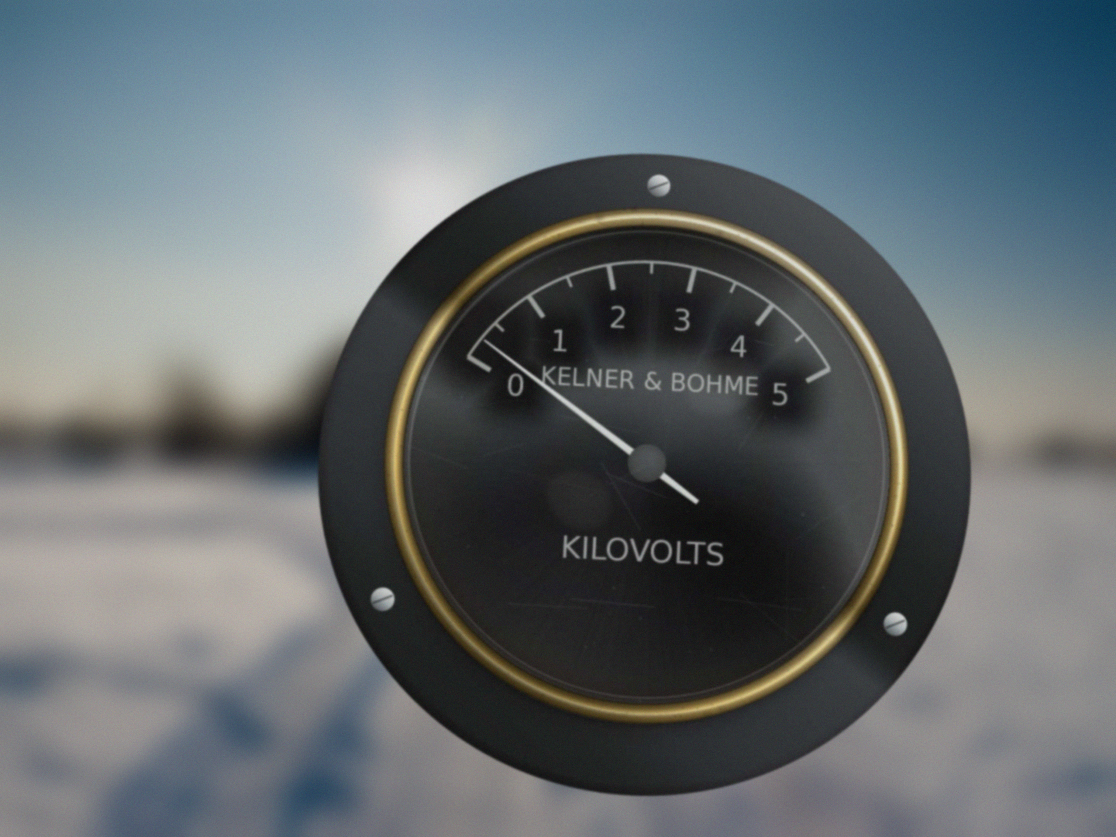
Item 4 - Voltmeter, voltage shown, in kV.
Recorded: 0.25 kV
